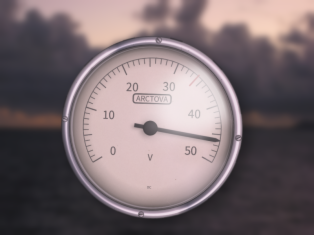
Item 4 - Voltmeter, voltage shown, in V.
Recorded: 46 V
